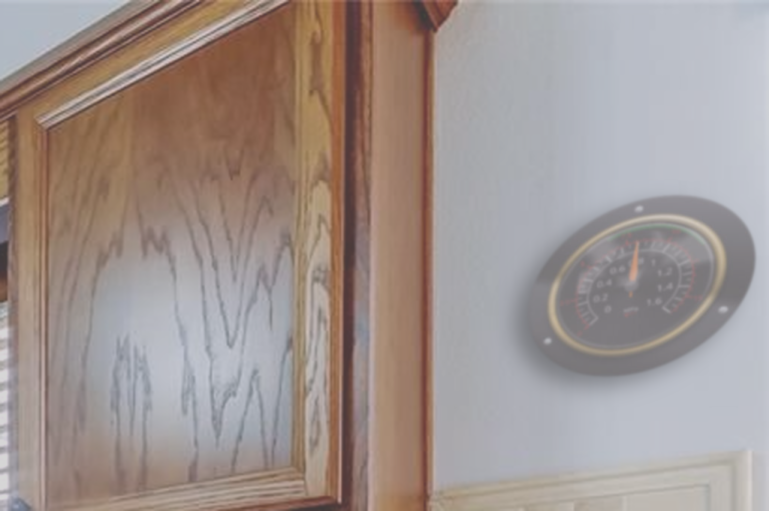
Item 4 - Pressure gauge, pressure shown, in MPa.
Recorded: 0.8 MPa
